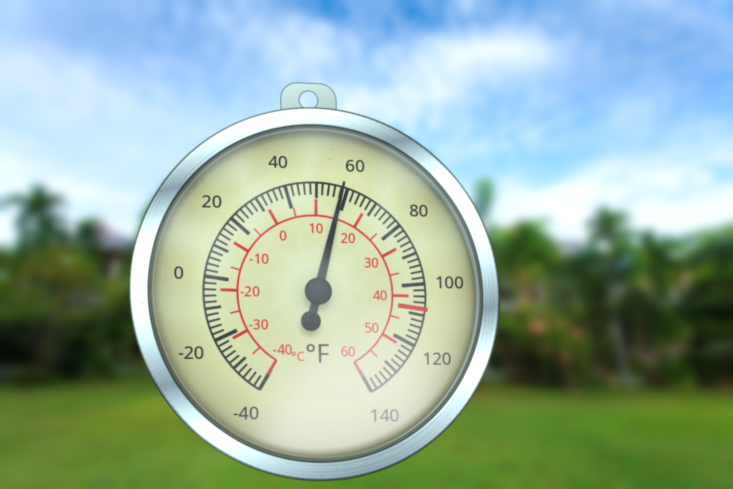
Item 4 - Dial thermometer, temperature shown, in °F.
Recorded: 58 °F
